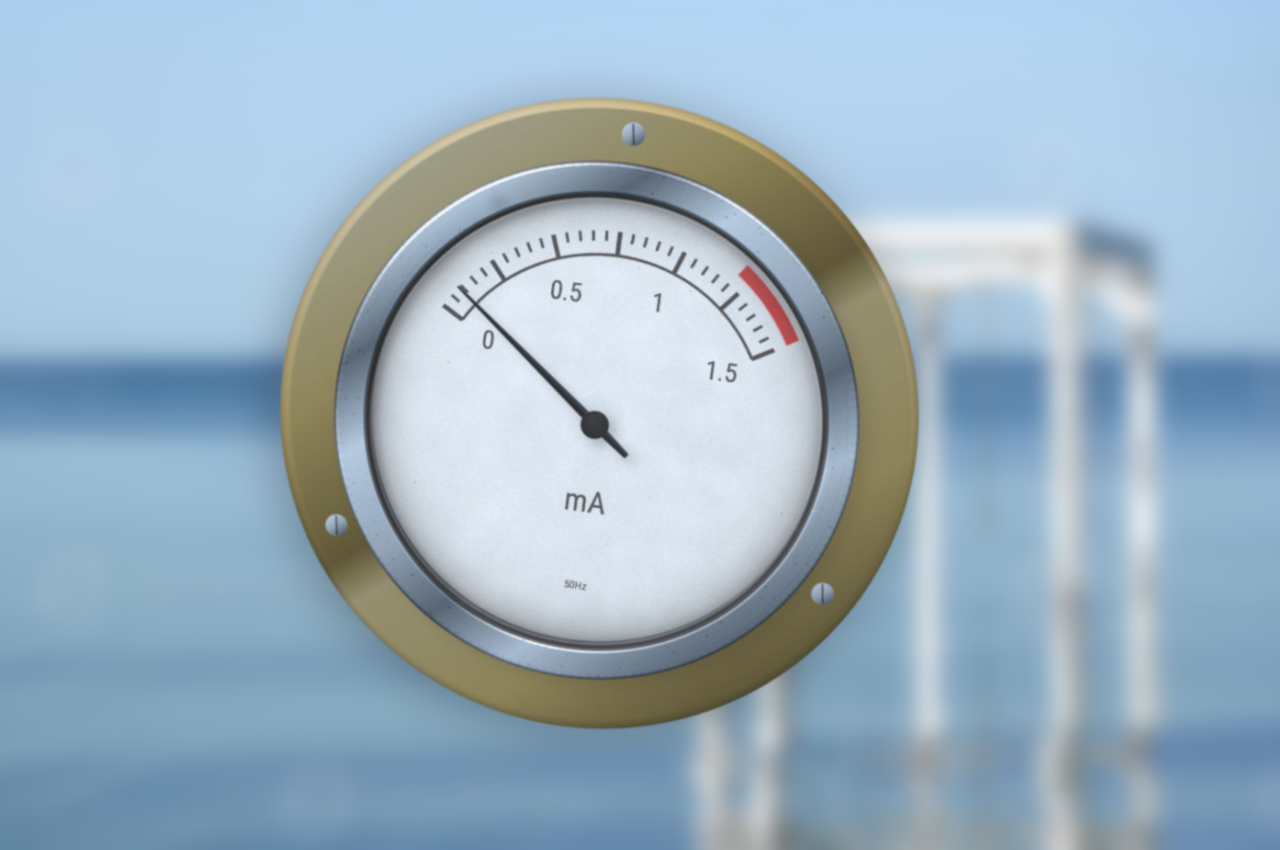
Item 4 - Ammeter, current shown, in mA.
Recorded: 0.1 mA
